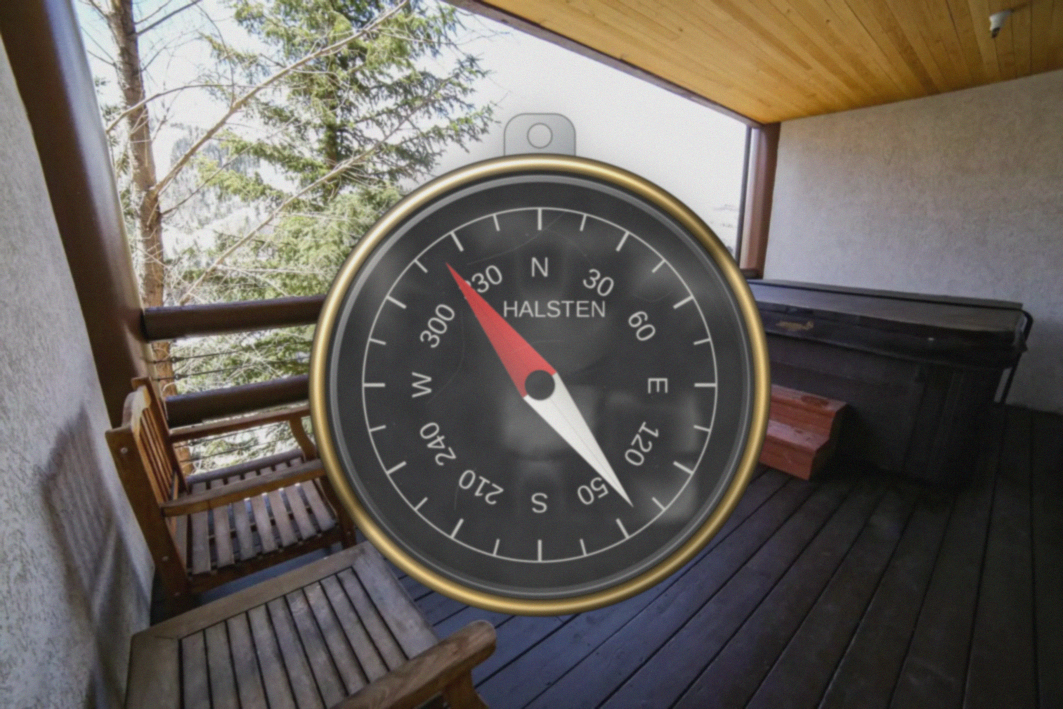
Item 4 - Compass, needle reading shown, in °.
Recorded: 322.5 °
